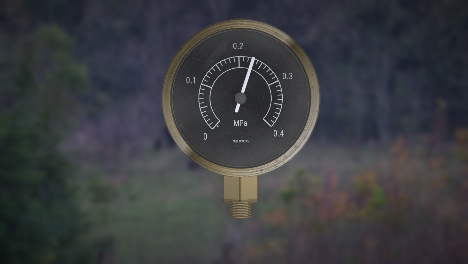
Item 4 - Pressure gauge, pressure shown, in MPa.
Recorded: 0.23 MPa
